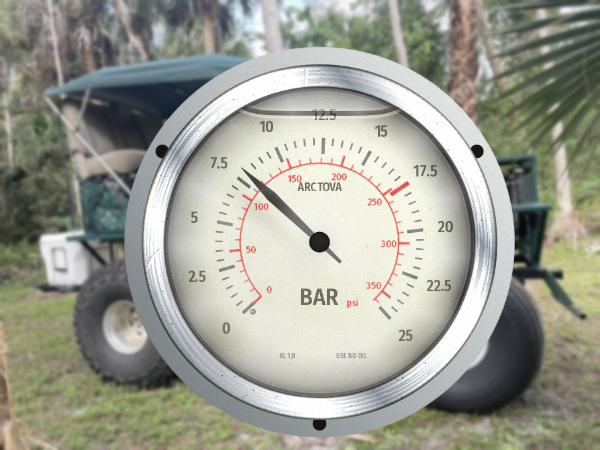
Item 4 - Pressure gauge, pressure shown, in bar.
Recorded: 8 bar
